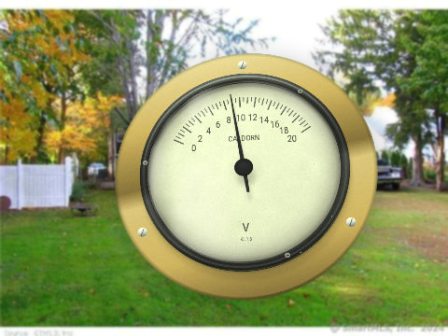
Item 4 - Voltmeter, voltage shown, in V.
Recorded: 9 V
